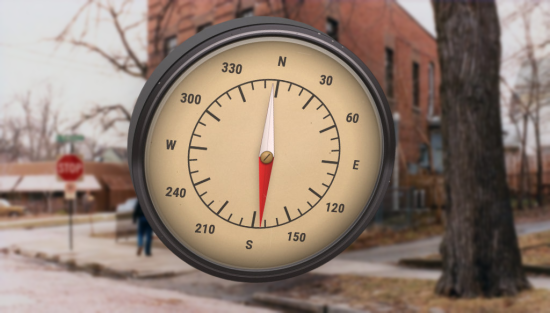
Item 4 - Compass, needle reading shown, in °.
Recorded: 175 °
